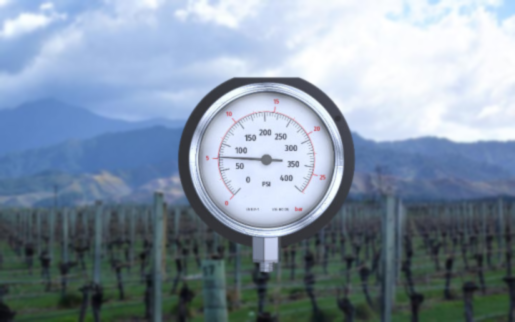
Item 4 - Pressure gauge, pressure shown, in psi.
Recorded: 75 psi
